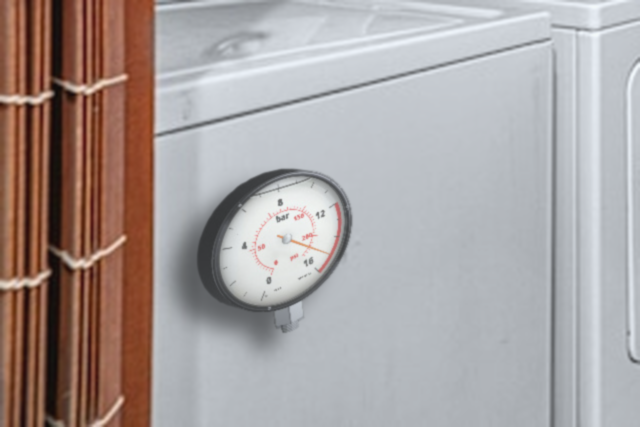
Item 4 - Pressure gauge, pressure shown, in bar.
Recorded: 15 bar
